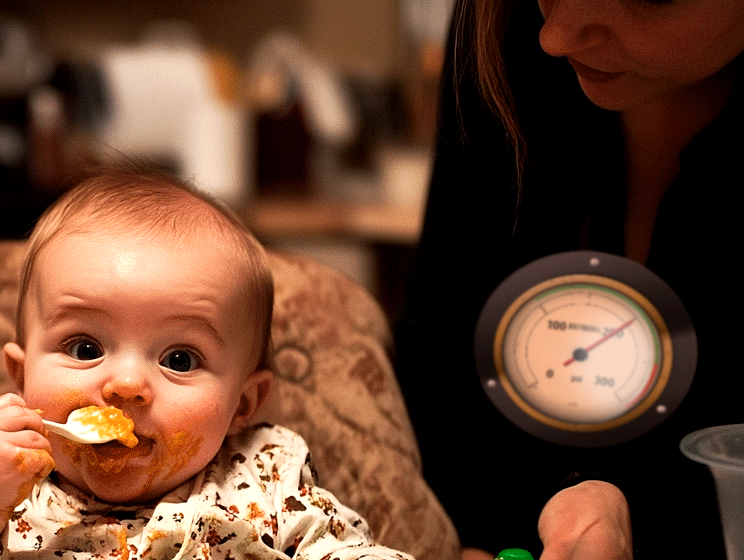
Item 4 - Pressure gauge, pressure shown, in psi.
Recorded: 200 psi
